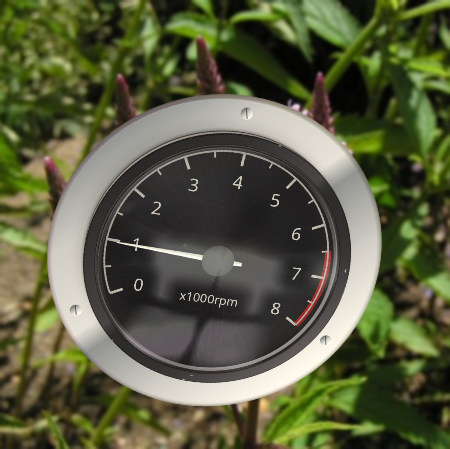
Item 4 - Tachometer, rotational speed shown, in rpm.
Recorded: 1000 rpm
